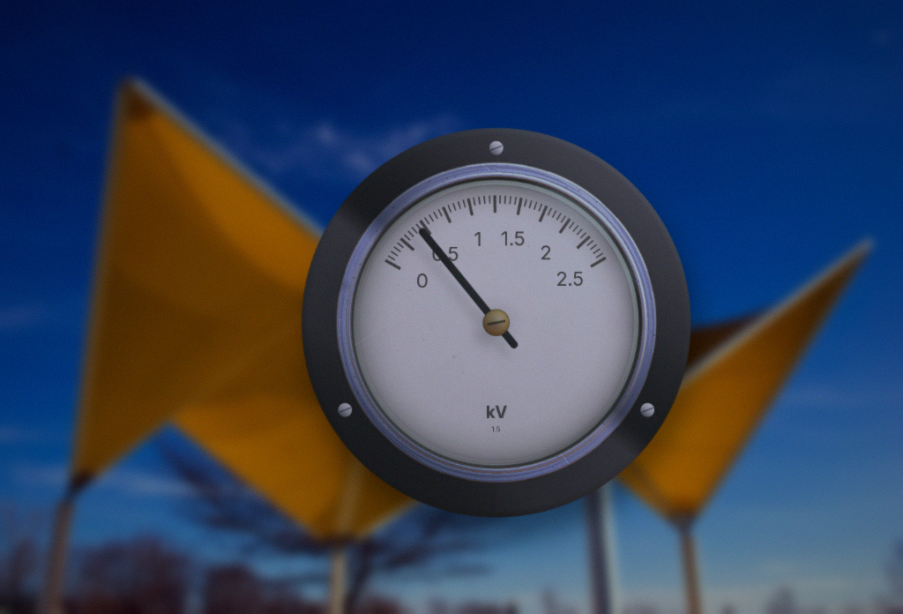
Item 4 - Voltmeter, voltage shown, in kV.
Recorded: 0.45 kV
